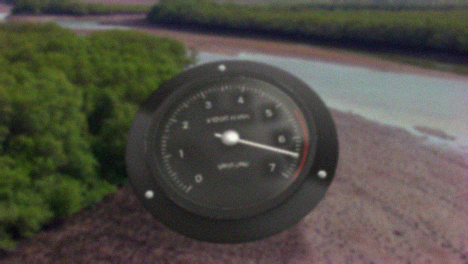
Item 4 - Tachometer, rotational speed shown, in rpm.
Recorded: 6500 rpm
